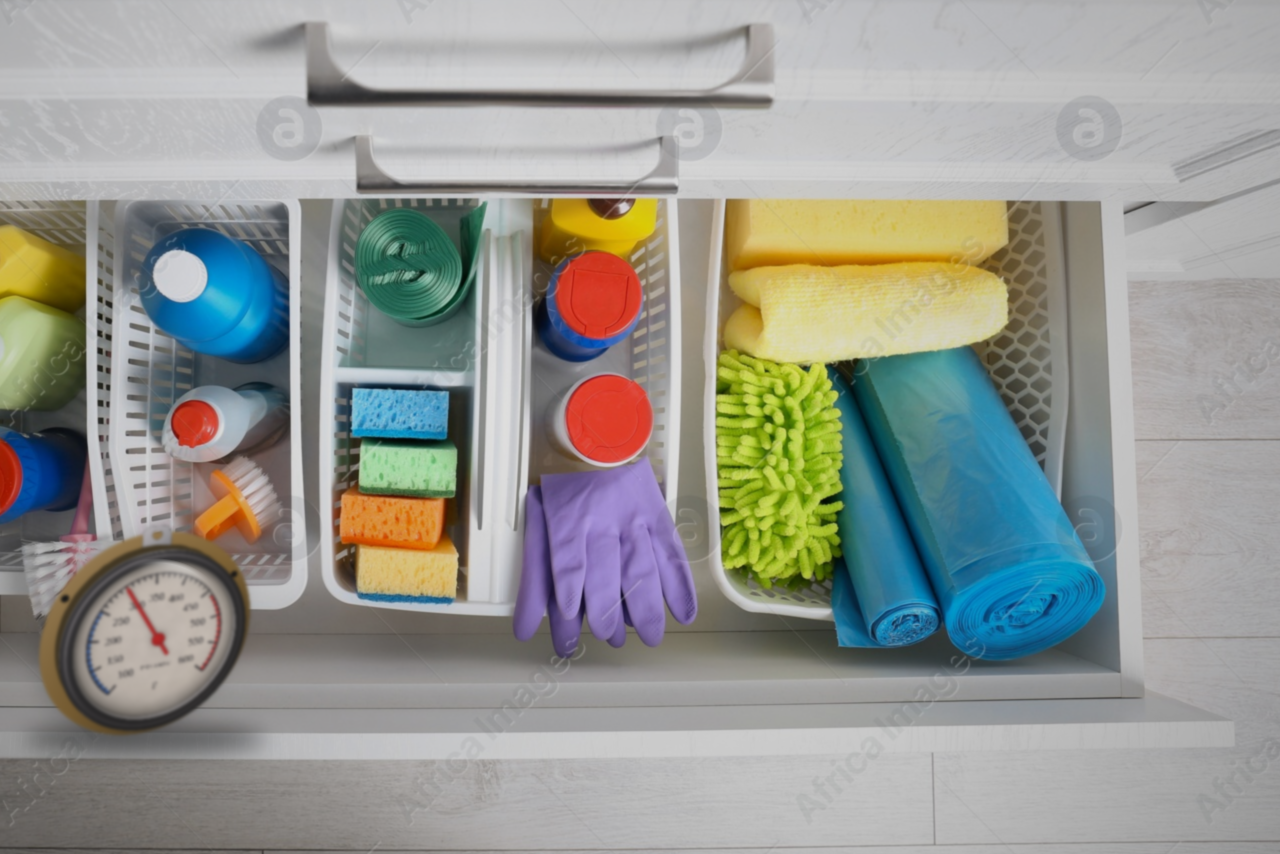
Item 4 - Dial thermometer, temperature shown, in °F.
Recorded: 300 °F
